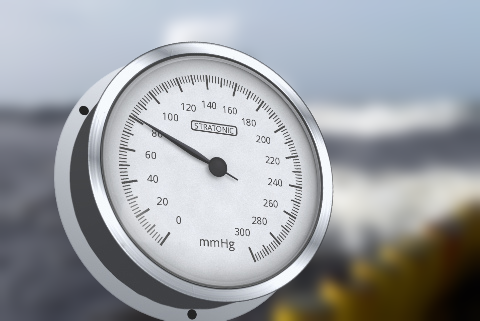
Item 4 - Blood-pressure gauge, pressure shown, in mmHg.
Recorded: 80 mmHg
